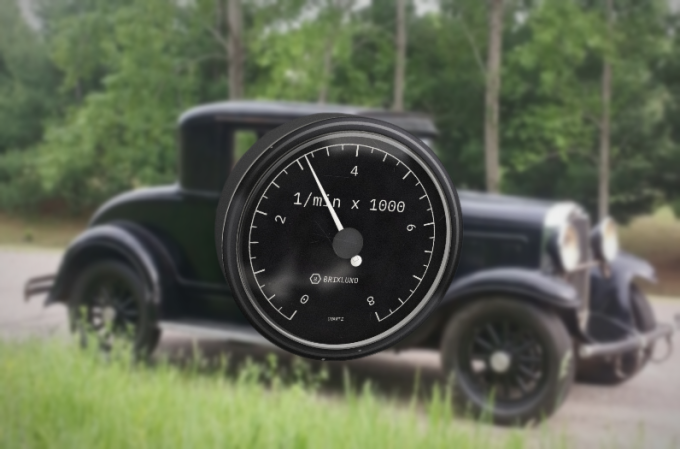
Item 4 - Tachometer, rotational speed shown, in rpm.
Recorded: 3125 rpm
